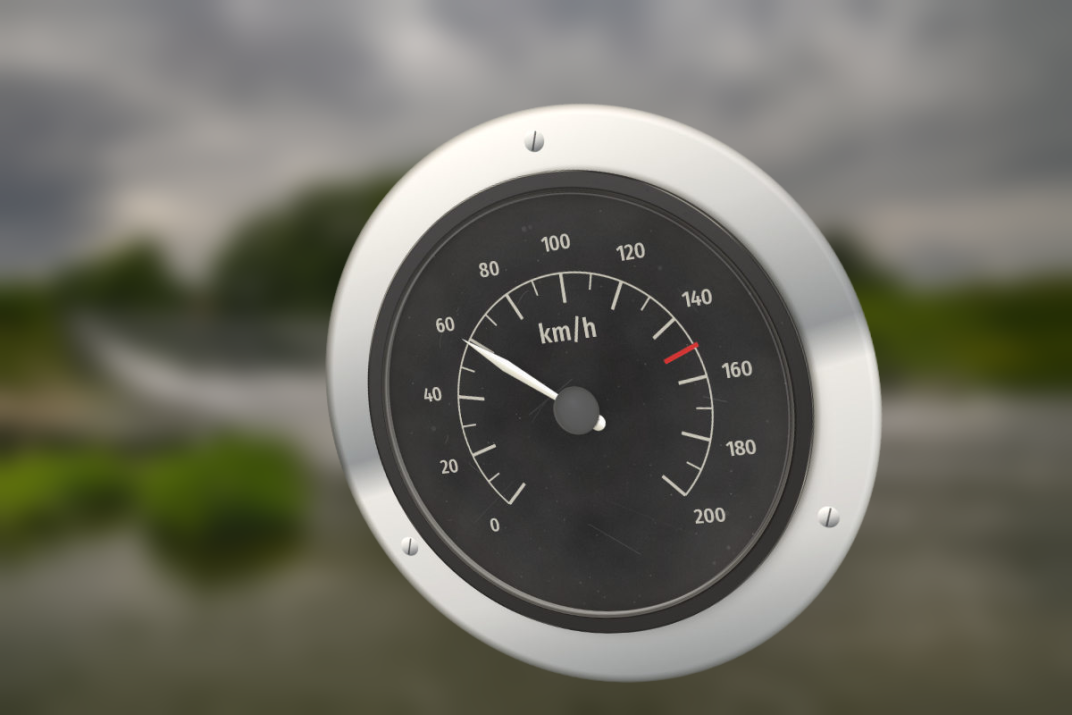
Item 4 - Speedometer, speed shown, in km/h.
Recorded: 60 km/h
